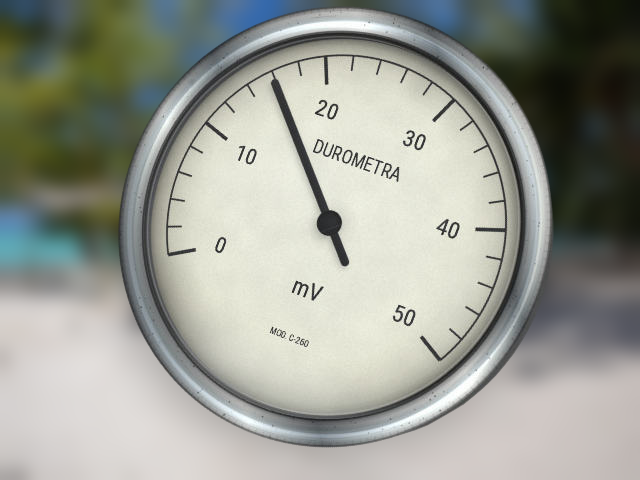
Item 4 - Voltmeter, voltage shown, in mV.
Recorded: 16 mV
